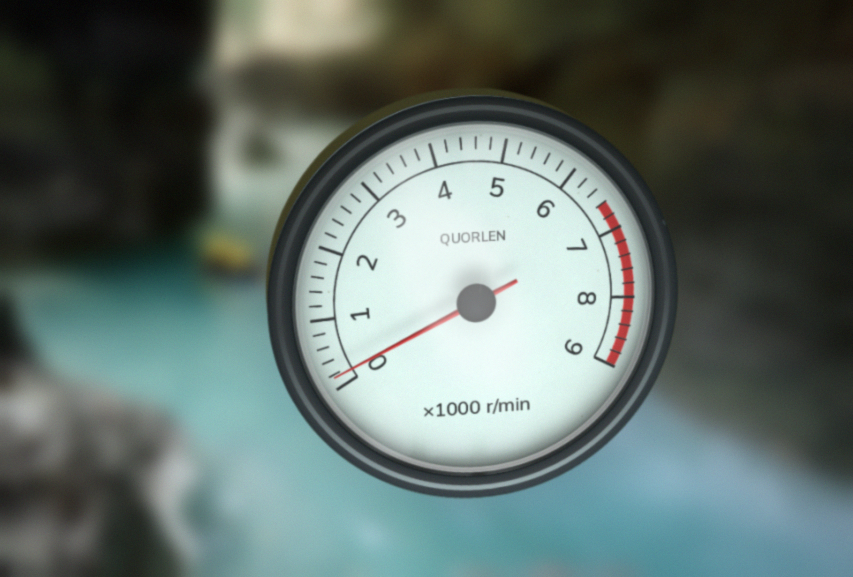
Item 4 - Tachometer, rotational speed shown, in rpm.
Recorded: 200 rpm
